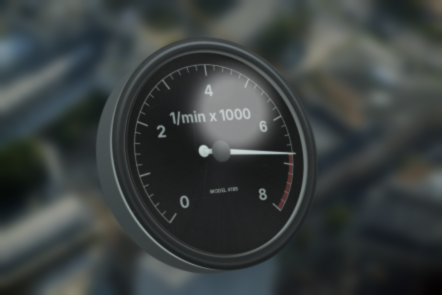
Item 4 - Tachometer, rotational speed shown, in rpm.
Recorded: 6800 rpm
